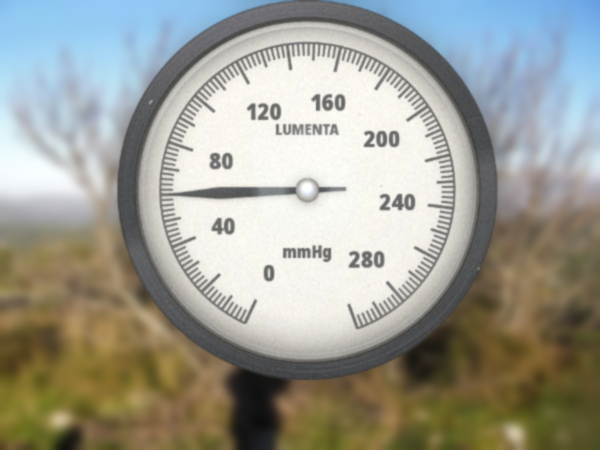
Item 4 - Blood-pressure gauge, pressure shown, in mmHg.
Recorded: 60 mmHg
